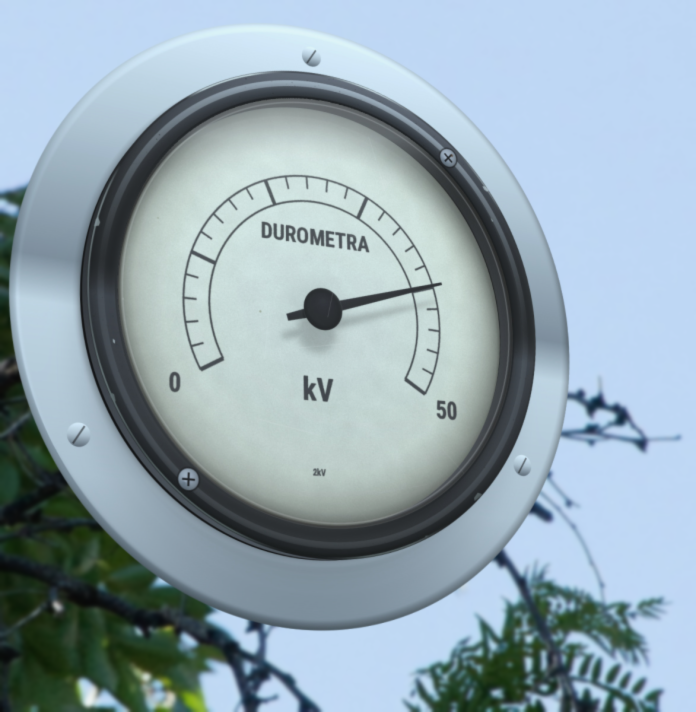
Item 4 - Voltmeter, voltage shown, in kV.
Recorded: 40 kV
